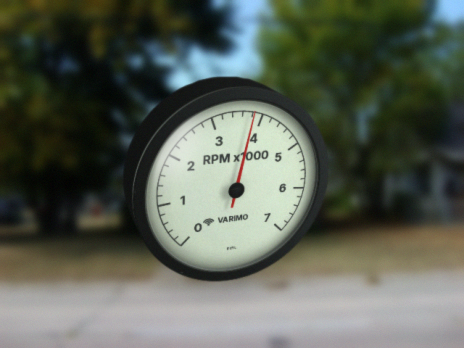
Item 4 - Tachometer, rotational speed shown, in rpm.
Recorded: 3800 rpm
